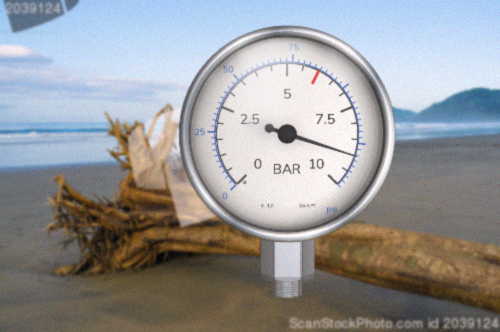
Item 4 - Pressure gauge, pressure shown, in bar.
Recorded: 9 bar
